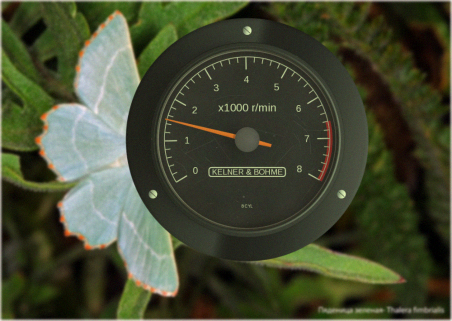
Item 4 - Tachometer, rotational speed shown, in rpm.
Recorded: 1500 rpm
